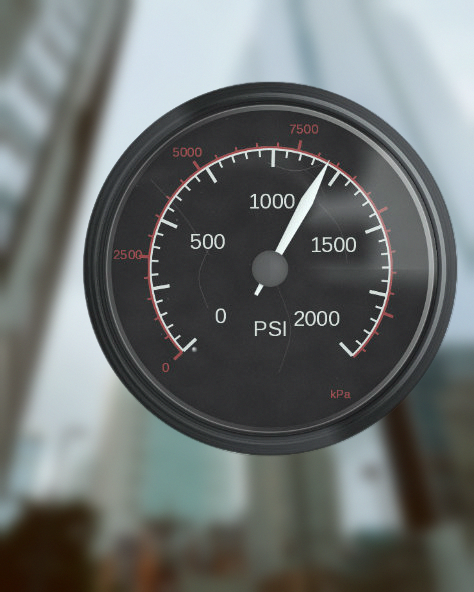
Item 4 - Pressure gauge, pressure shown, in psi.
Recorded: 1200 psi
